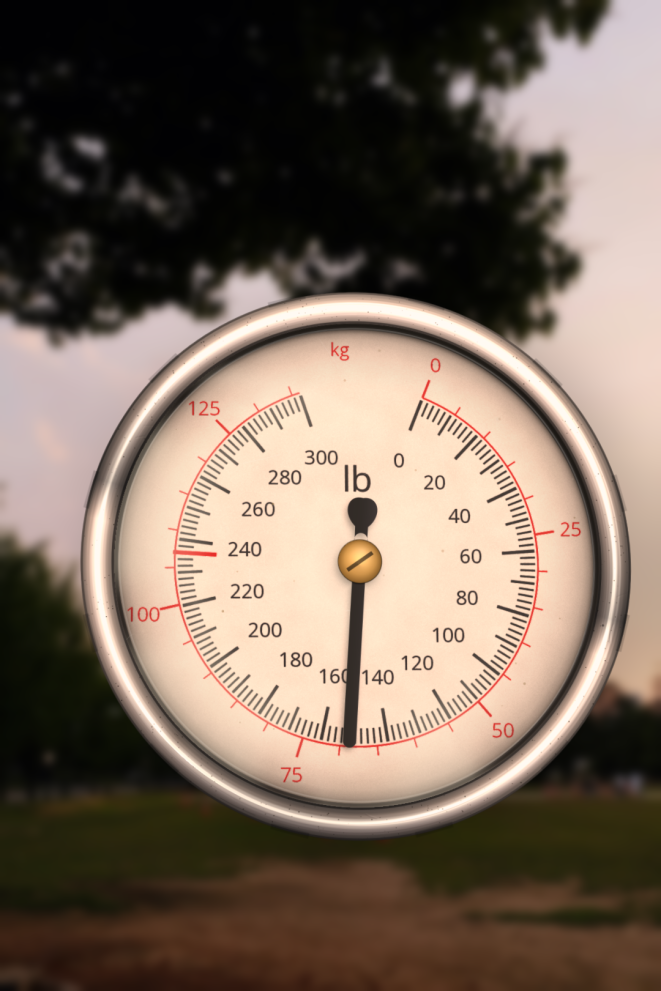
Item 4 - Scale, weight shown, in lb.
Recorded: 152 lb
